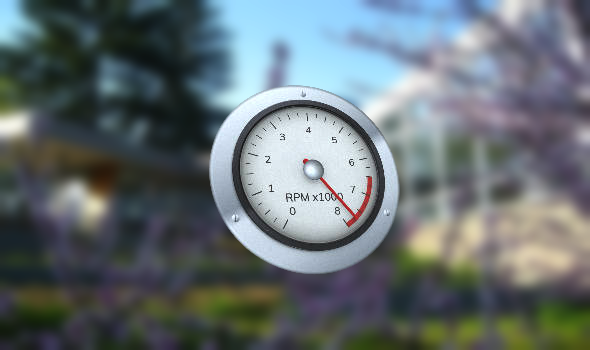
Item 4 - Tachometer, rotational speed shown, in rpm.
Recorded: 7750 rpm
